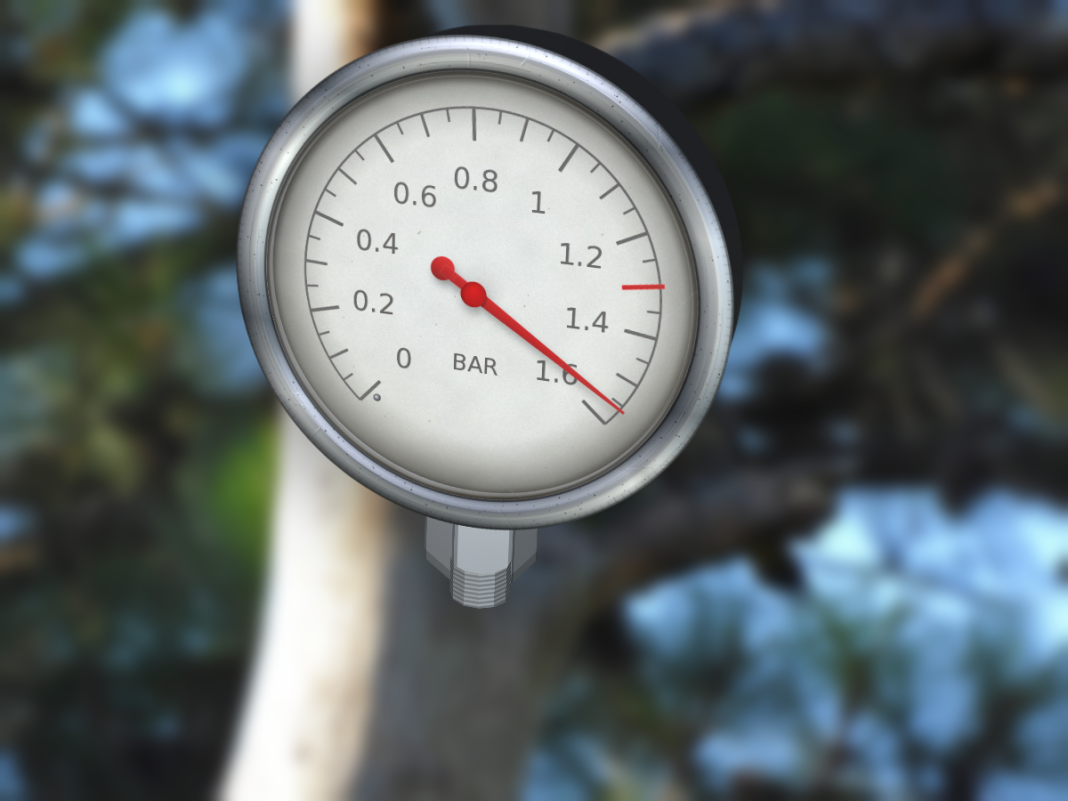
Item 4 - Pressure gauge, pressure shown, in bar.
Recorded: 1.55 bar
